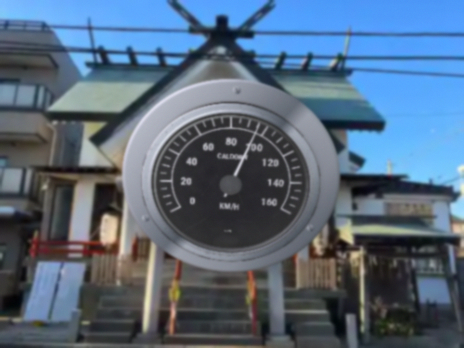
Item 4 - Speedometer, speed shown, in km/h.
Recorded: 95 km/h
